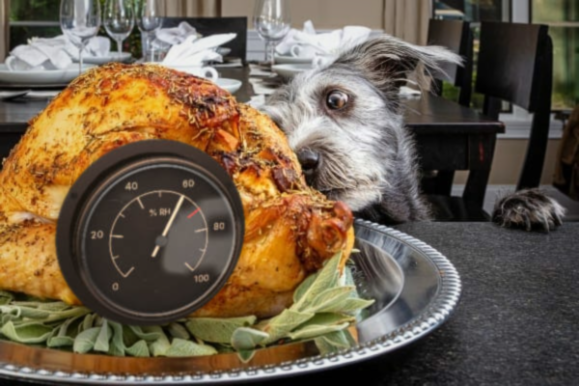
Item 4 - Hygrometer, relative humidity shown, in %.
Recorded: 60 %
